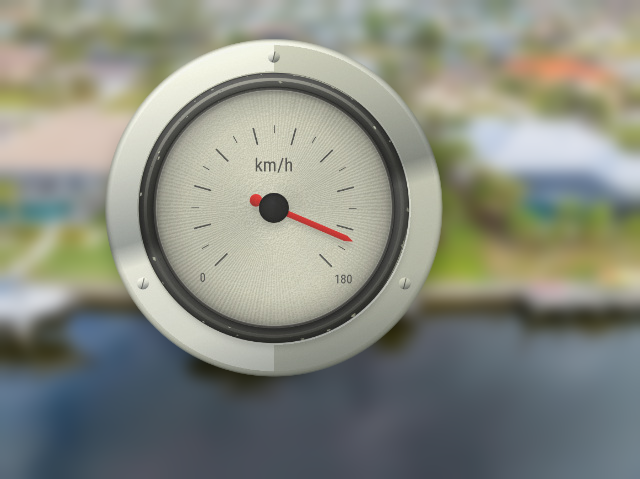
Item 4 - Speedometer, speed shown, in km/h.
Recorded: 165 km/h
